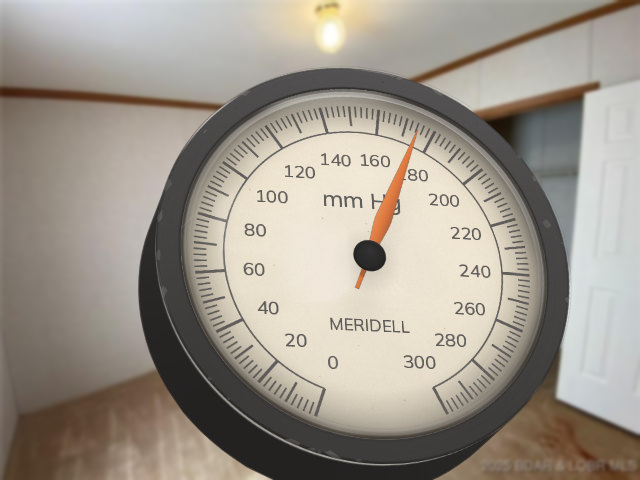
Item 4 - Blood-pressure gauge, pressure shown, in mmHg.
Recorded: 174 mmHg
